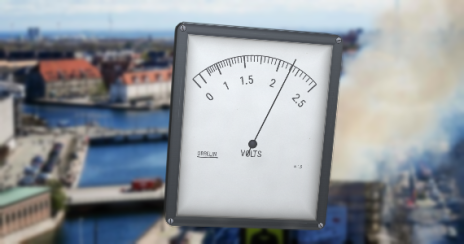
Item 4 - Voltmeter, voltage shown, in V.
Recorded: 2.15 V
